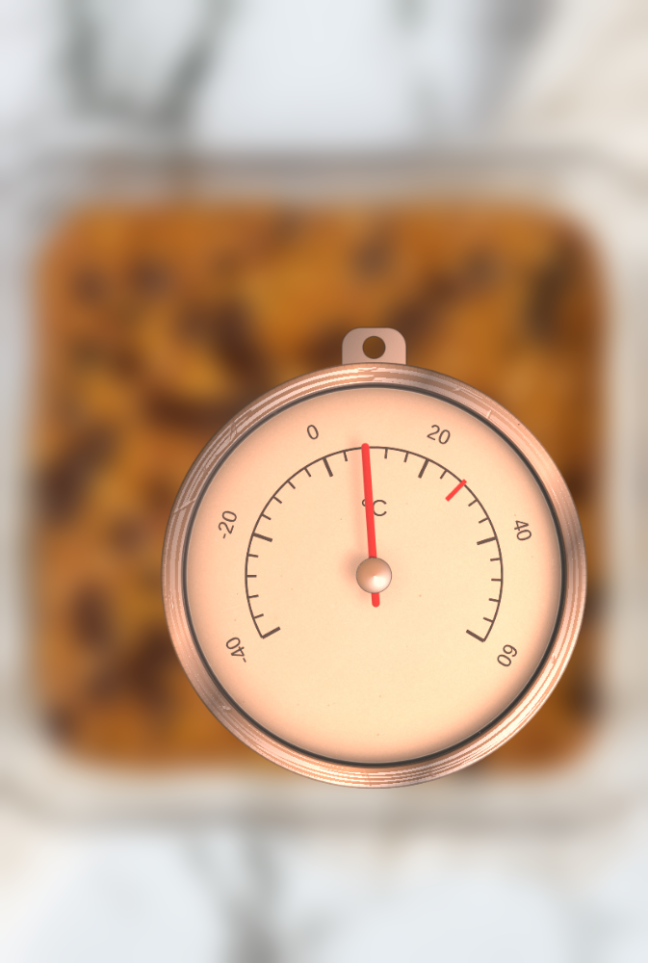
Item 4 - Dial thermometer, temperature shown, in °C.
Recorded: 8 °C
